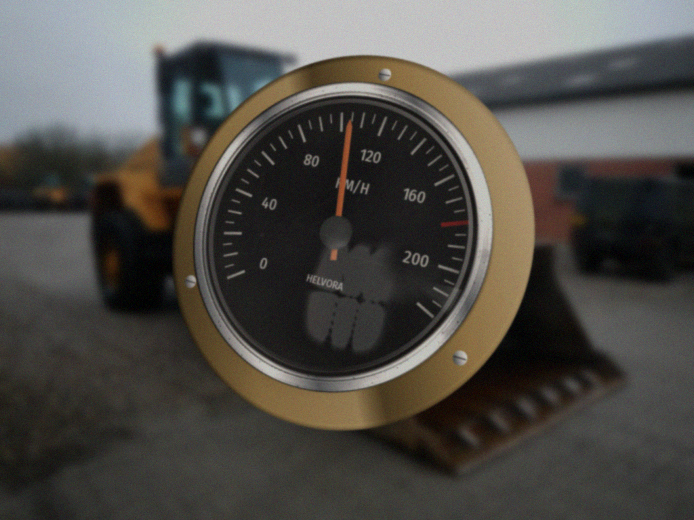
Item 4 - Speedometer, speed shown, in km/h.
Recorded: 105 km/h
